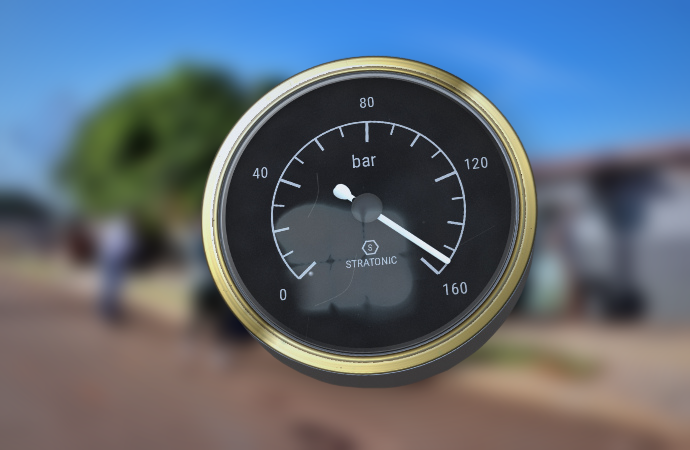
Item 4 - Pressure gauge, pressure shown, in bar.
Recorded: 155 bar
